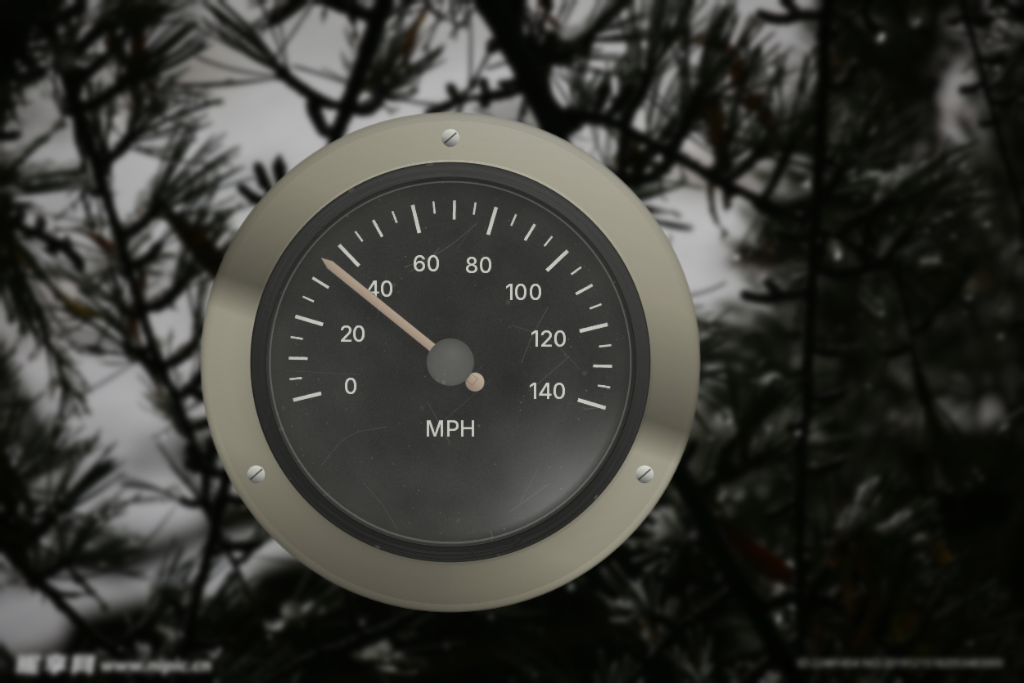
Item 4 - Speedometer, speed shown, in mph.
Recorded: 35 mph
